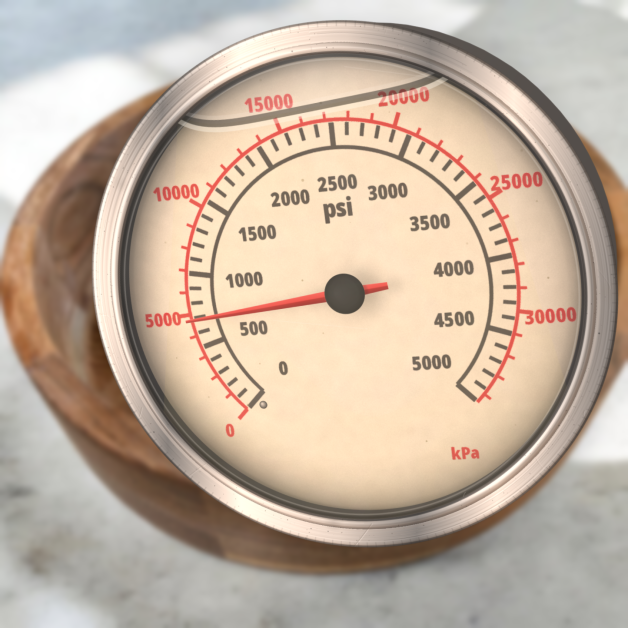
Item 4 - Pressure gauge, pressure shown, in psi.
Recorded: 700 psi
